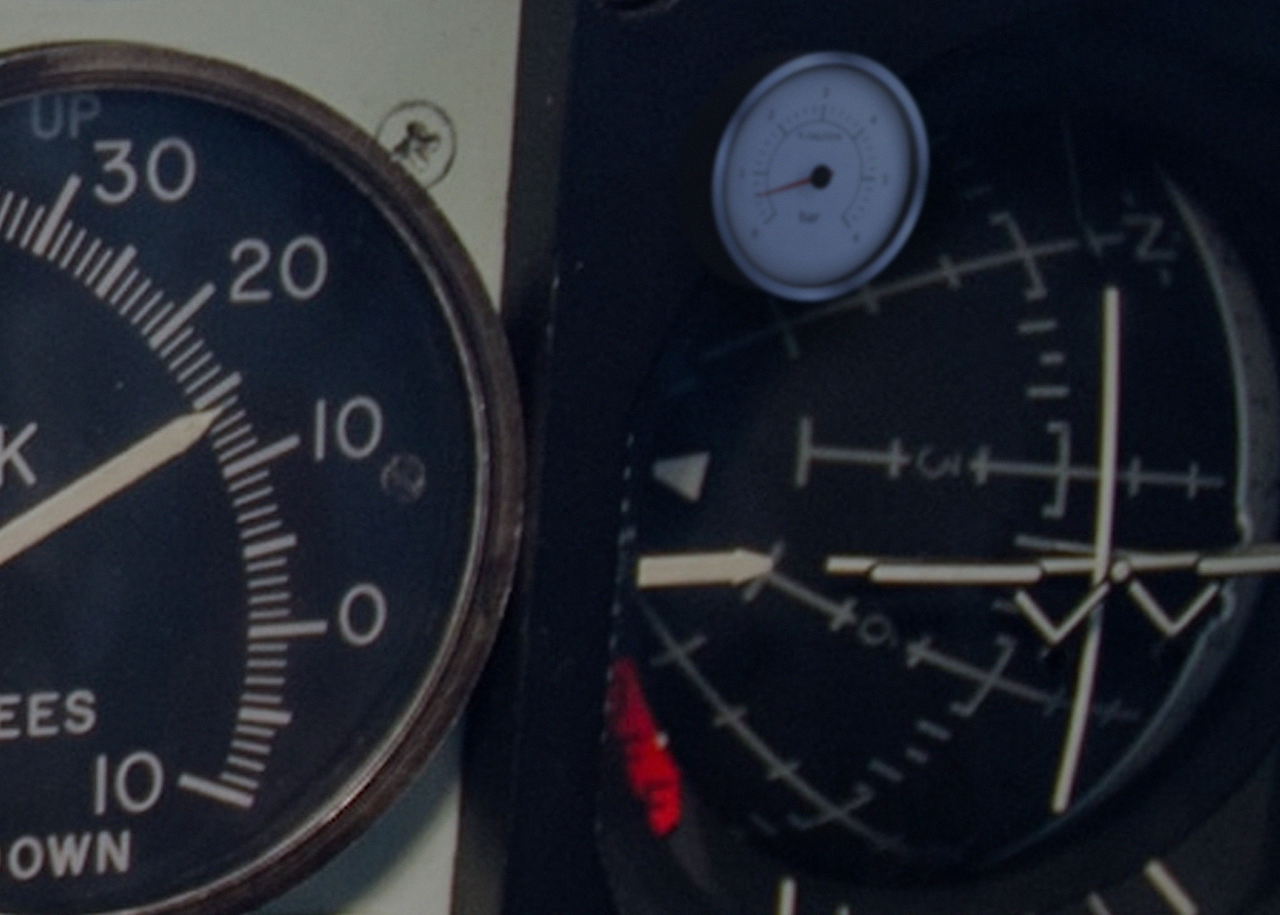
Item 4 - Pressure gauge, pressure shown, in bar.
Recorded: 0.6 bar
